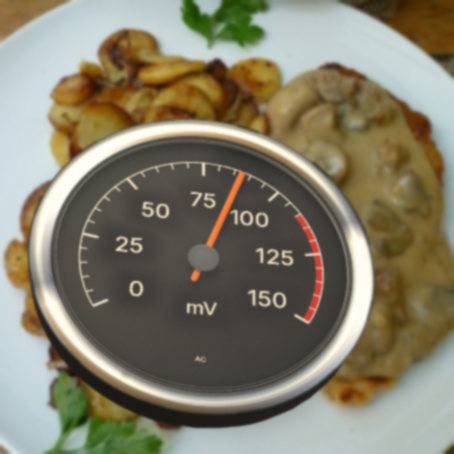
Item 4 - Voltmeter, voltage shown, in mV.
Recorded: 87.5 mV
